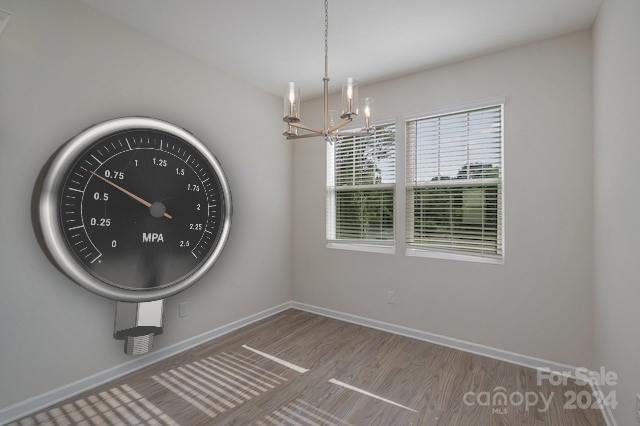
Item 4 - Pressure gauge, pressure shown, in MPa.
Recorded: 0.65 MPa
